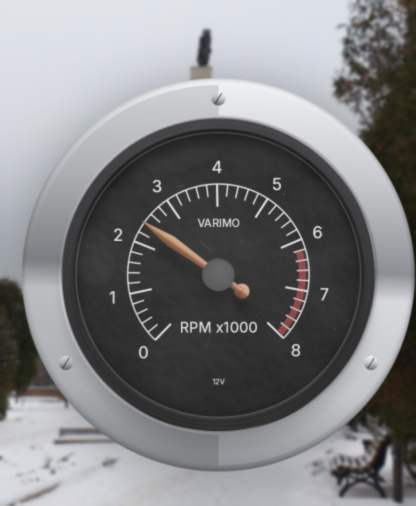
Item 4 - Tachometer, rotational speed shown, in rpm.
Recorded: 2400 rpm
